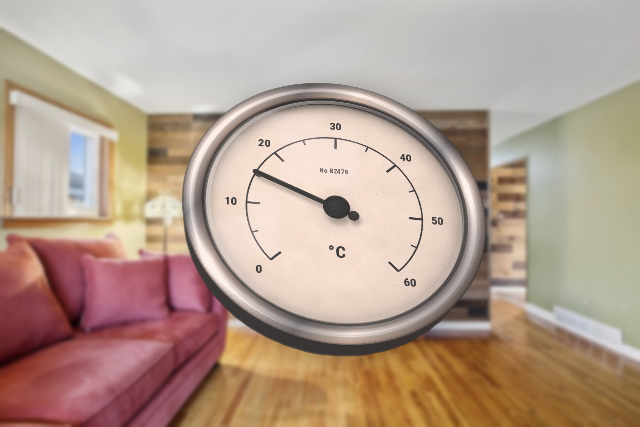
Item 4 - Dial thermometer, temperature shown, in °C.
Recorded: 15 °C
